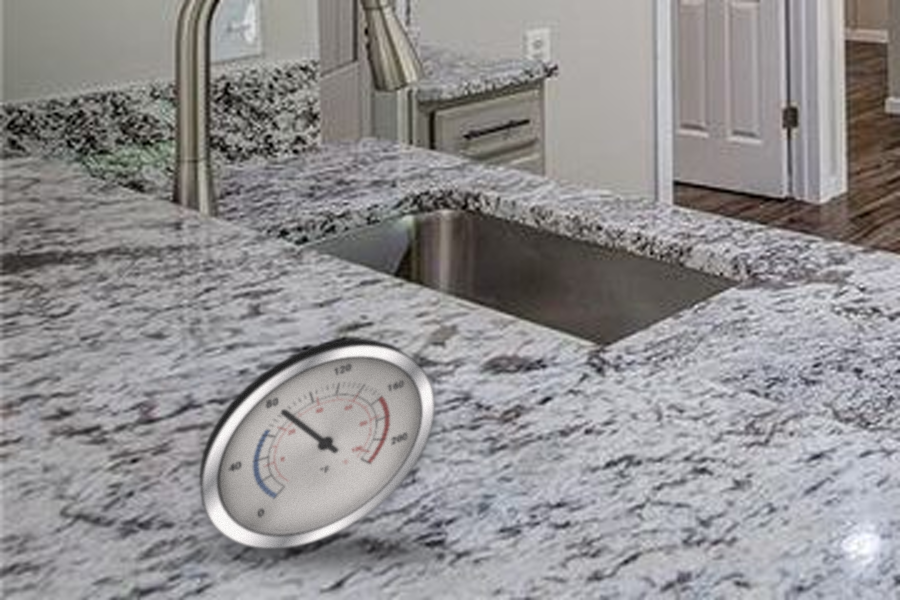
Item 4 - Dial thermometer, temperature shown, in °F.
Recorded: 80 °F
